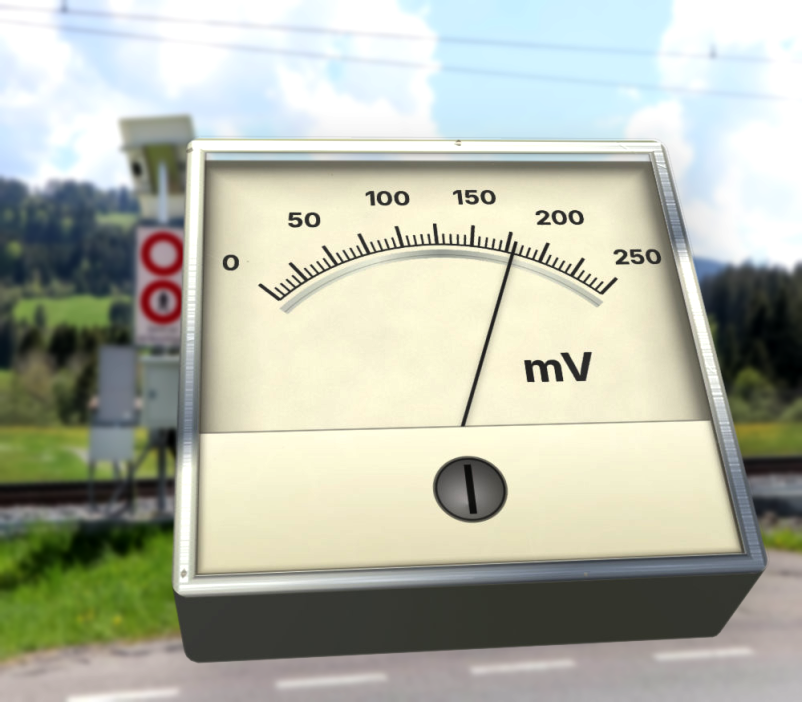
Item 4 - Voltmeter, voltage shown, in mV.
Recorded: 180 mV
